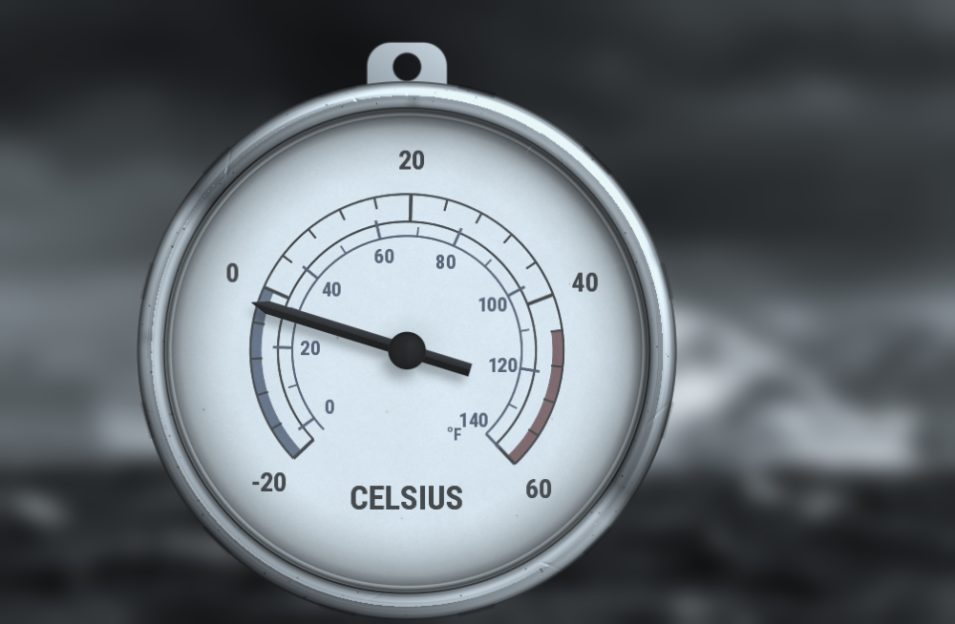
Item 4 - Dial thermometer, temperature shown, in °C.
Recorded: -2 °C
